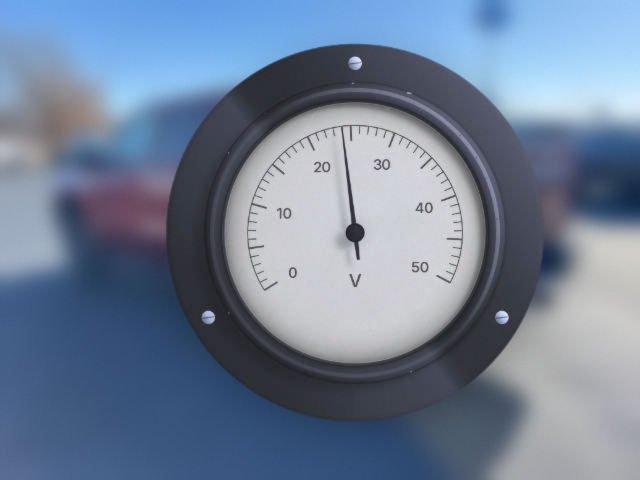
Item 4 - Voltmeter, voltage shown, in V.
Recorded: 24 V
